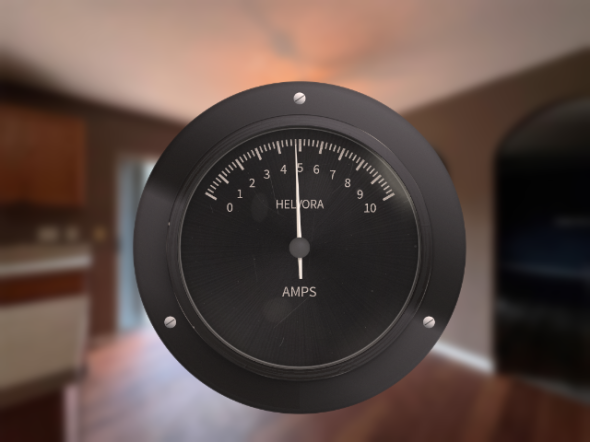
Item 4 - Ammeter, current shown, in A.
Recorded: 4.8 A
